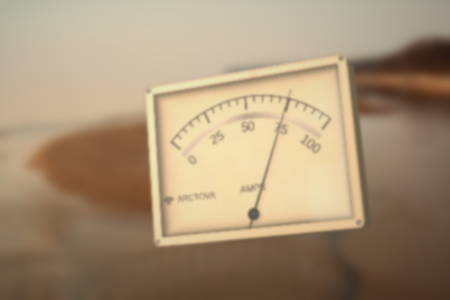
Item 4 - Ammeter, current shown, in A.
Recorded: 75 A
